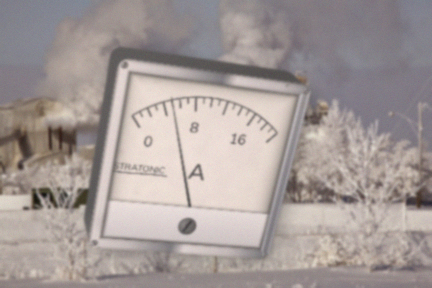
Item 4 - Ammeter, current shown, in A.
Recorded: 5 A
